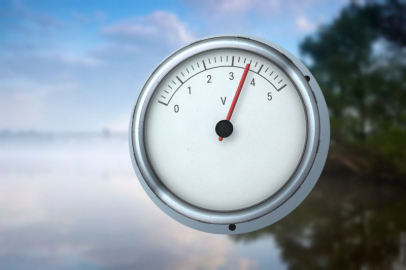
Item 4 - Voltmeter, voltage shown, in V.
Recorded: 3.6 V
